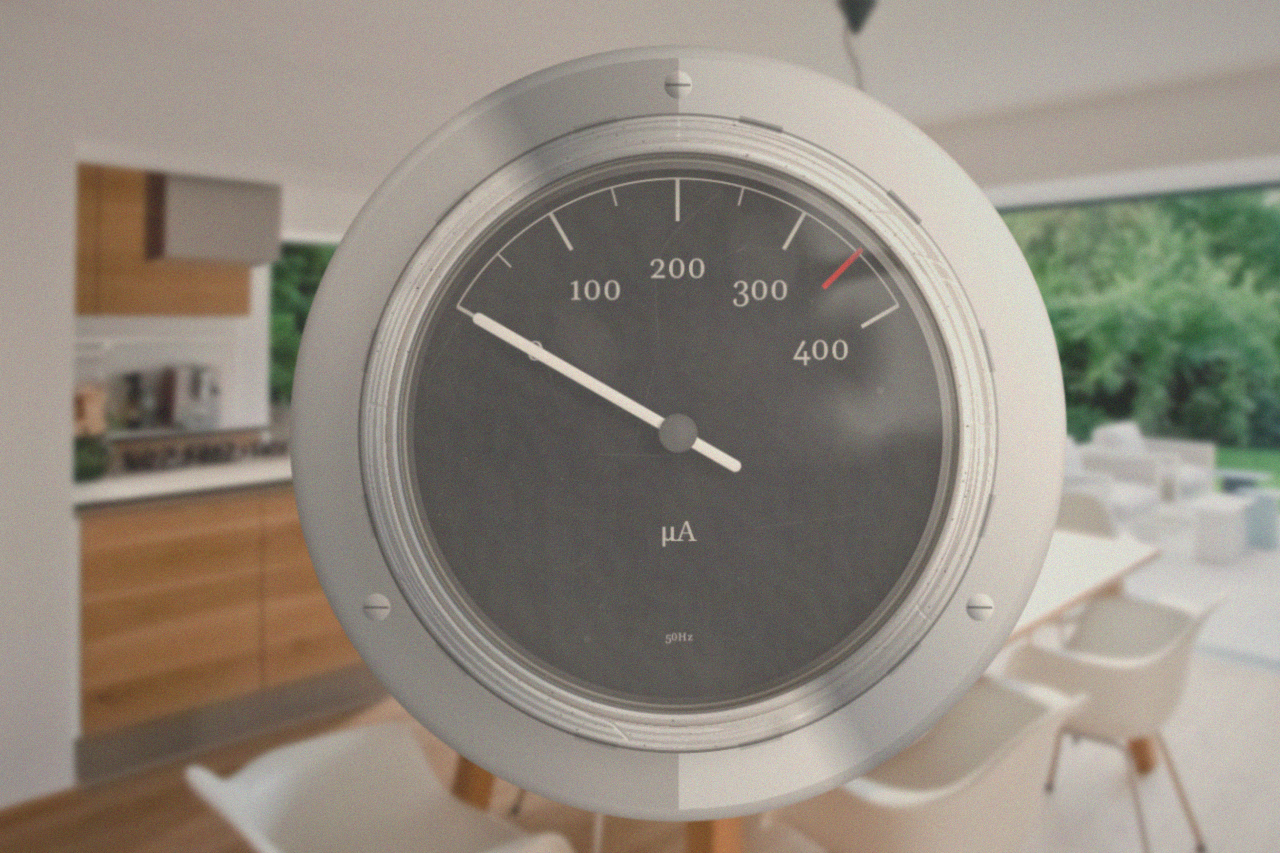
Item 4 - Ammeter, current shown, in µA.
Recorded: 0 µA
